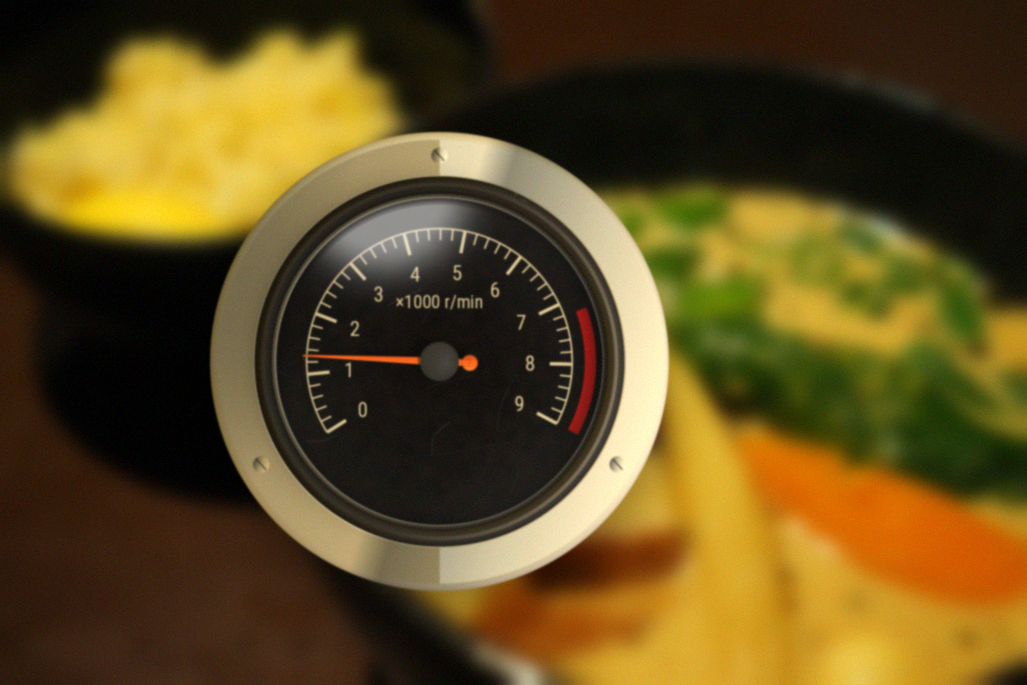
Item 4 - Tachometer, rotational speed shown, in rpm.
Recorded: 1300 rpm
